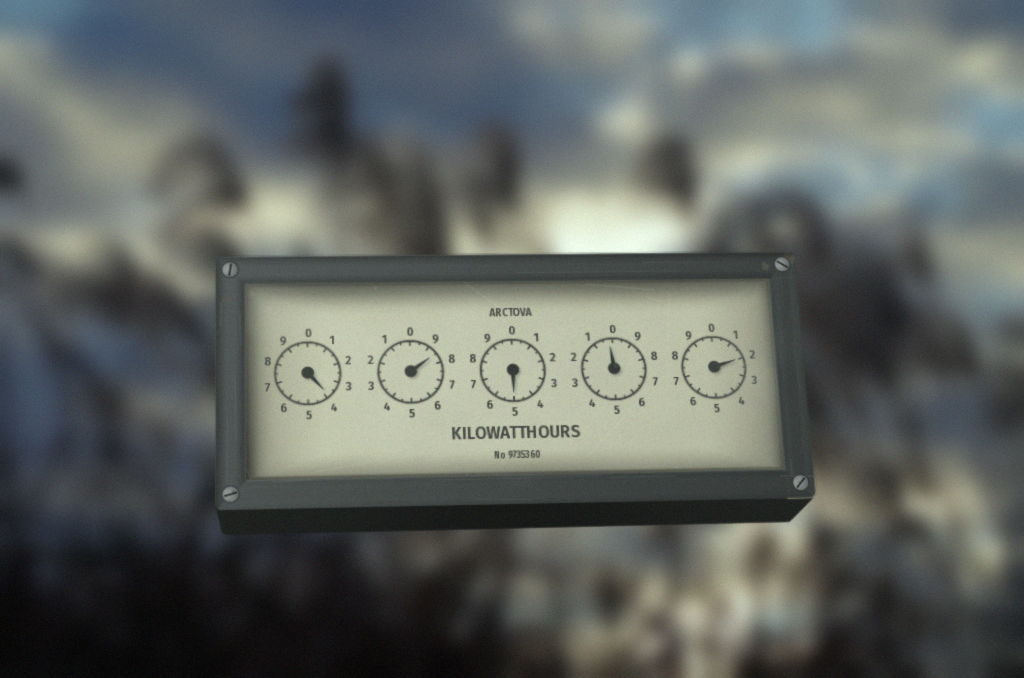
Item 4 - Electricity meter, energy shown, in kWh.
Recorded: 38502 kWh
